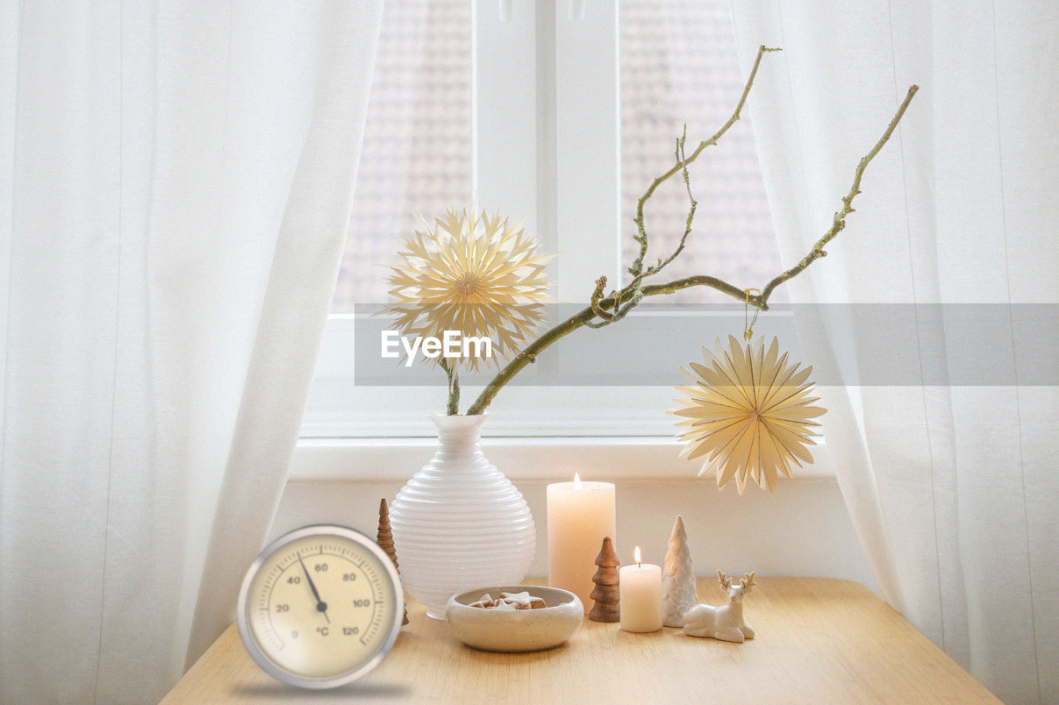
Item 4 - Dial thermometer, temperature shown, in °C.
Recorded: 50 °C
